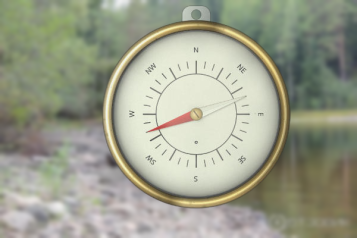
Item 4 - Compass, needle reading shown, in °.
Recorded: 250 °
